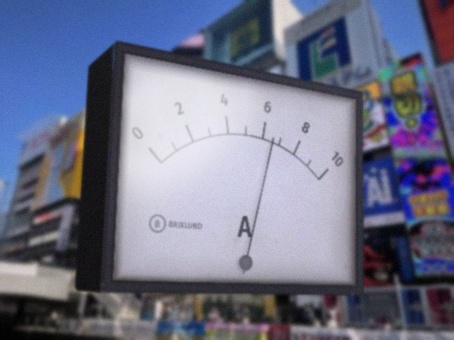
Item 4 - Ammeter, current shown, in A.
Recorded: 6.5 A
